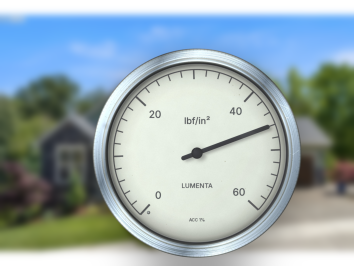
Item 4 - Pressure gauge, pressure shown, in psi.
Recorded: 46 psi
